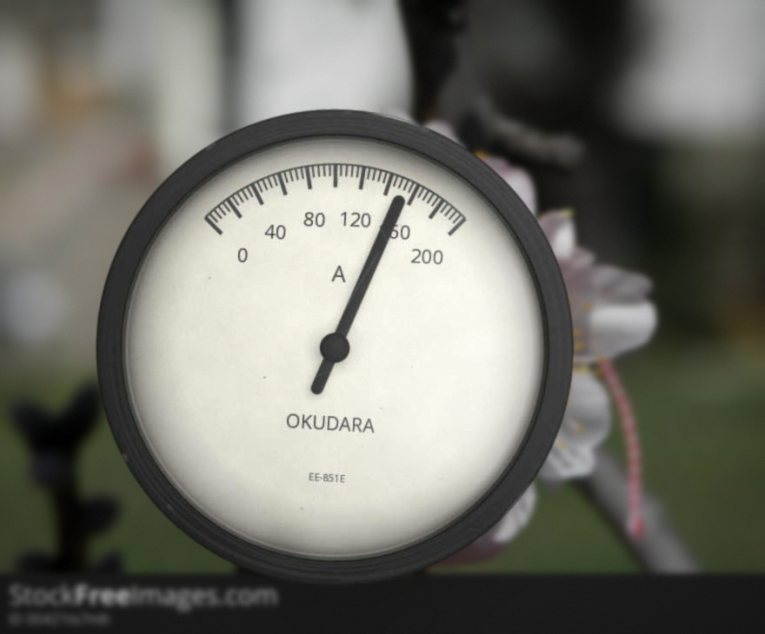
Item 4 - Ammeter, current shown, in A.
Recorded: 152 A
